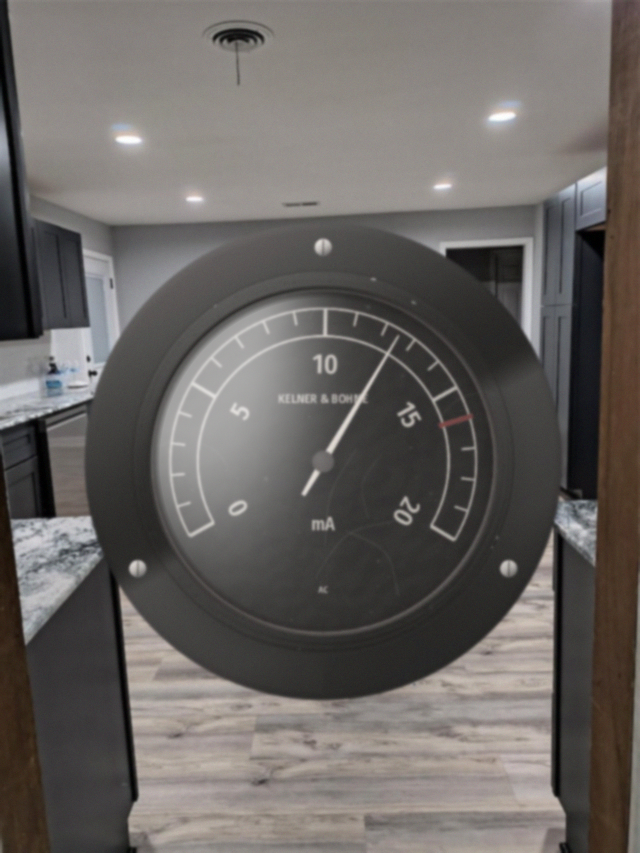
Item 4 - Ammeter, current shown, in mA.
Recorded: 12.5 mA
